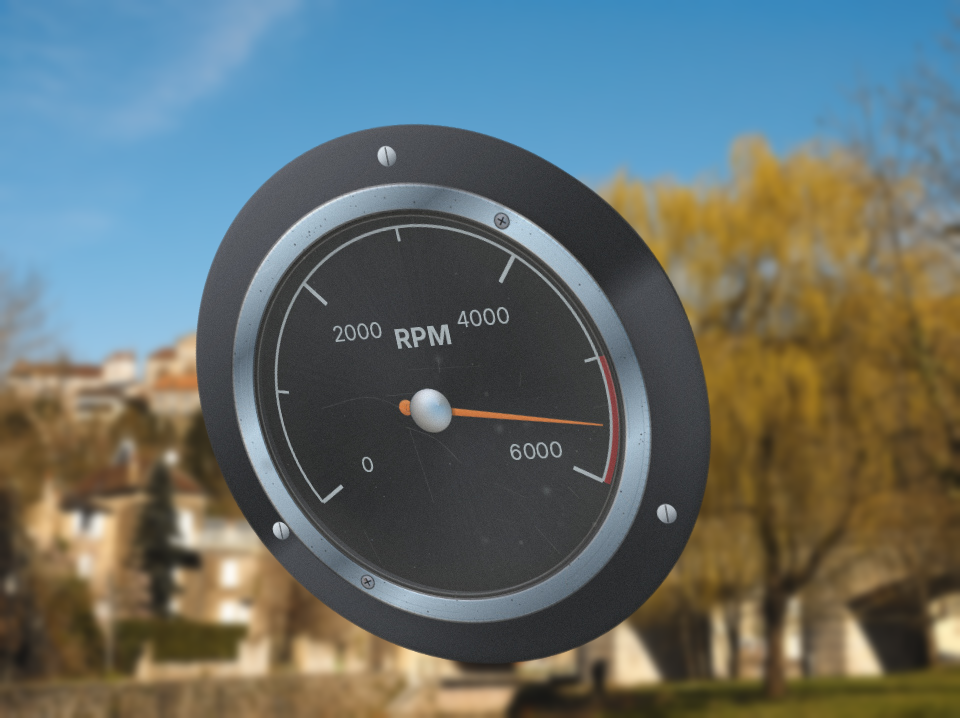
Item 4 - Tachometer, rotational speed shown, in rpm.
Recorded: 5500 rpm
